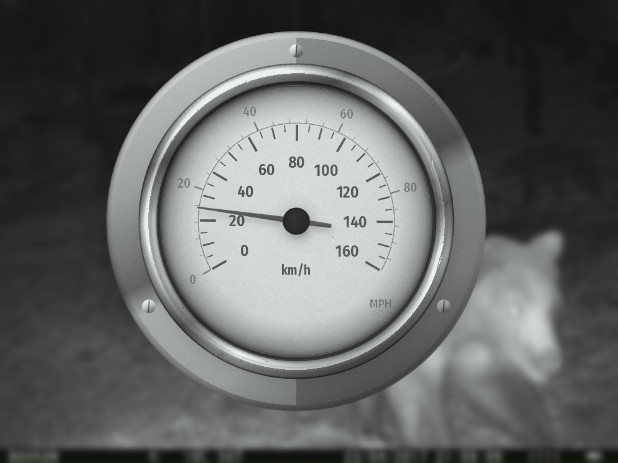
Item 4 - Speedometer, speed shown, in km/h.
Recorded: 25 km/h
